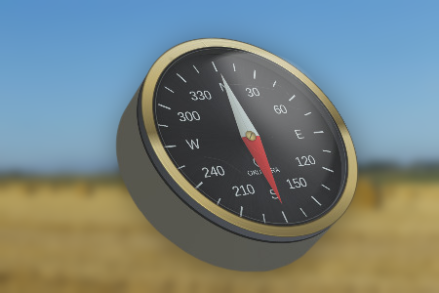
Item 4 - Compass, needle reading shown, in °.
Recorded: 180 °
